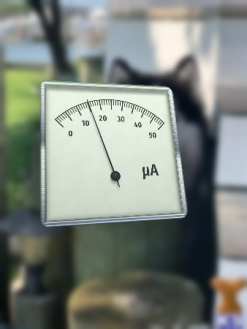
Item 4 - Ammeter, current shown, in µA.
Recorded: 15 µA
